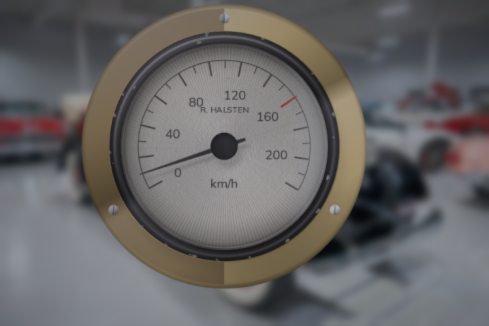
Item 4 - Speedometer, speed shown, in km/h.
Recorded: 10 km/h
